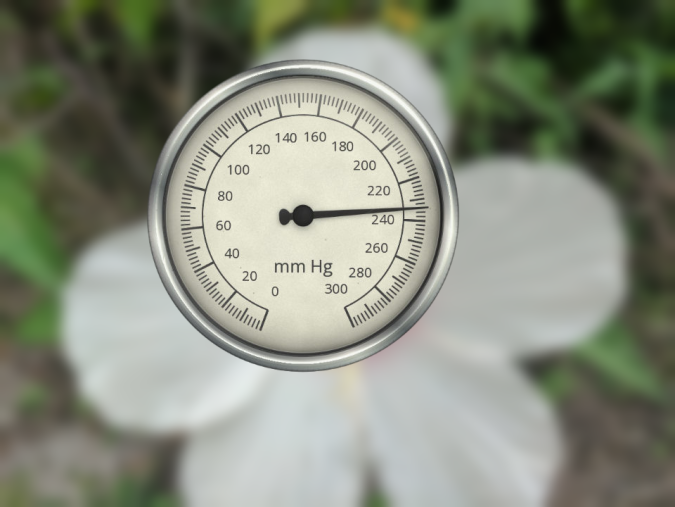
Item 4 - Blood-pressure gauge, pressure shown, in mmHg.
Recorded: 234 mmHg
